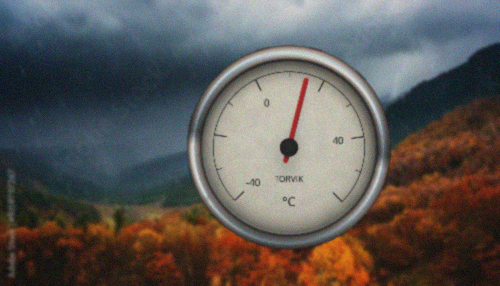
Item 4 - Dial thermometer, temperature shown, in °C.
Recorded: 15 °C
